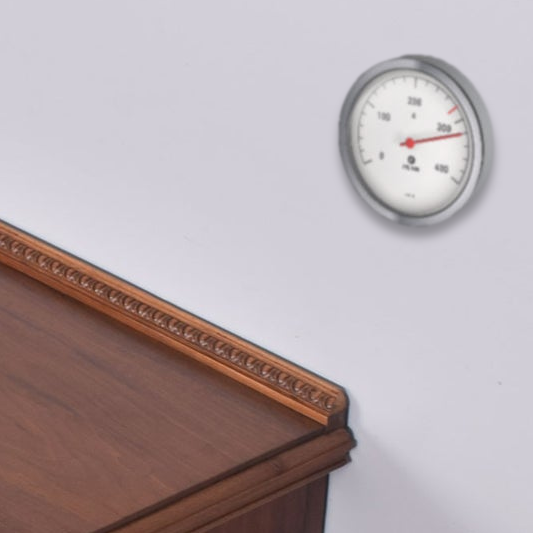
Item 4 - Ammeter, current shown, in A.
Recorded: 320 A
